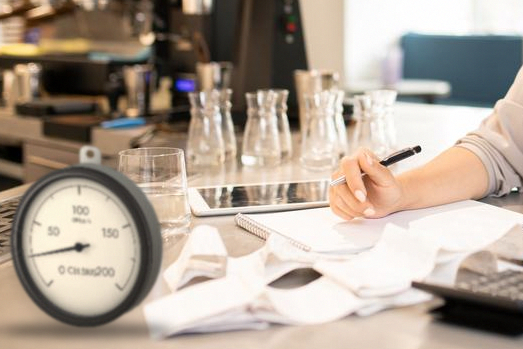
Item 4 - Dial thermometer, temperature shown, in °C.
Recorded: 25 °C
